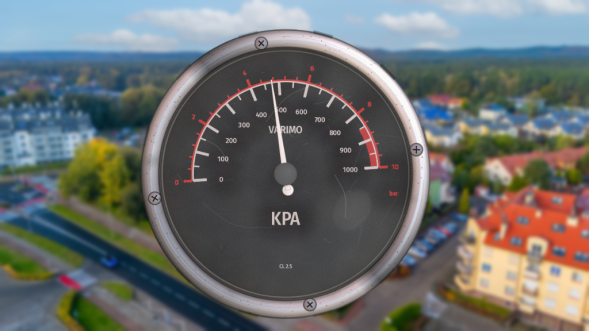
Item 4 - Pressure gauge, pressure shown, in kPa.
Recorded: 475 kPa
